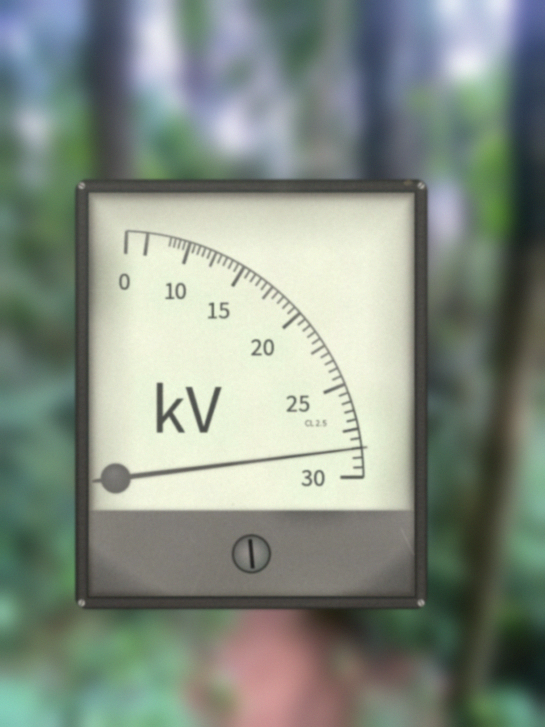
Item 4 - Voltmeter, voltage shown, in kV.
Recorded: 28.5 kV
